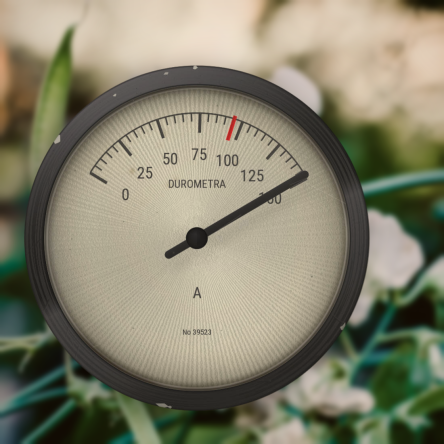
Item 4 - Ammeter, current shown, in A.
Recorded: 147.5 A
